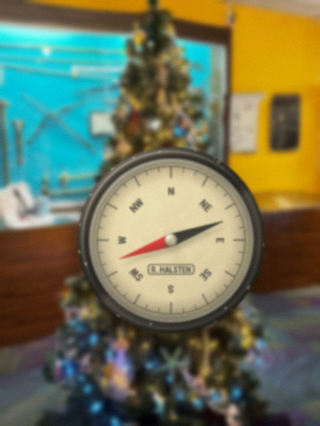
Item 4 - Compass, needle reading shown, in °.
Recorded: 250 °
